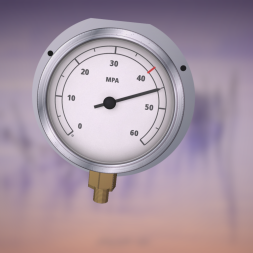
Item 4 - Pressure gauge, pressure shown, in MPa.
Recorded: 45 MPa
